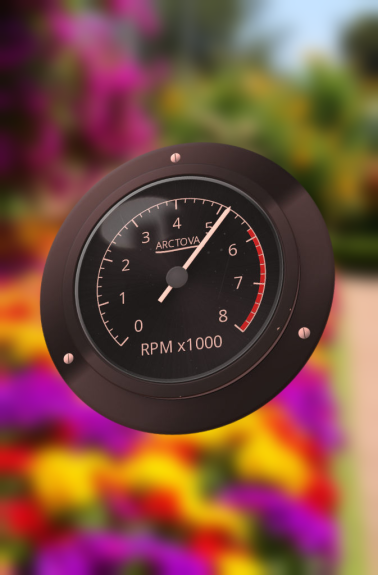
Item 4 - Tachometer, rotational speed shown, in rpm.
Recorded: 5200 rpm
